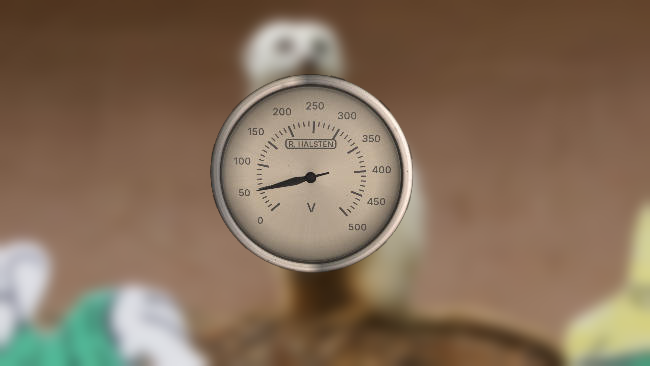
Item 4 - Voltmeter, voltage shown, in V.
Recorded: 50 V
